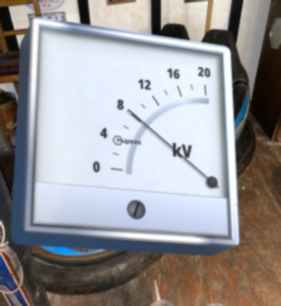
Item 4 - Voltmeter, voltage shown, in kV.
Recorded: 8 kV
